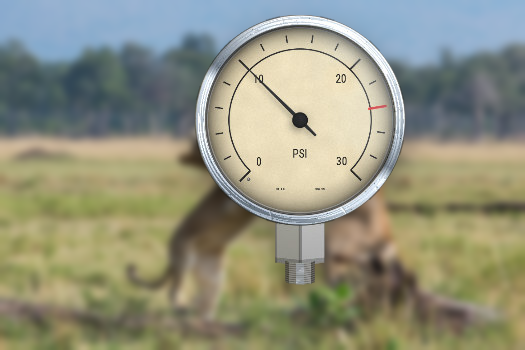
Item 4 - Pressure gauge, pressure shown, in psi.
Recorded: 10 psi
